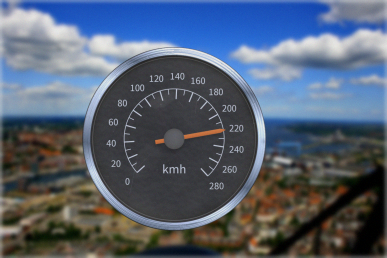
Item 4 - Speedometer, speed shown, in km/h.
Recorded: 220 km/h
